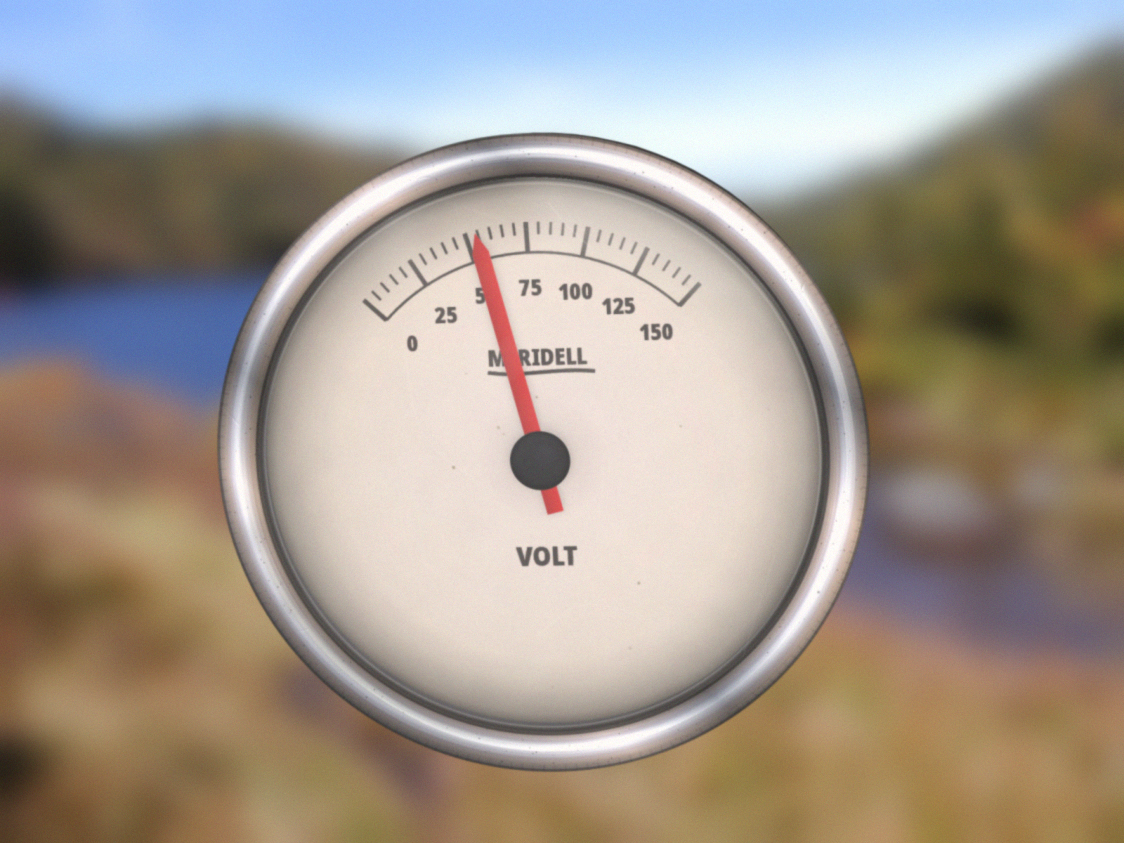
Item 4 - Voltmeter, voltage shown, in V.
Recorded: 55 V
